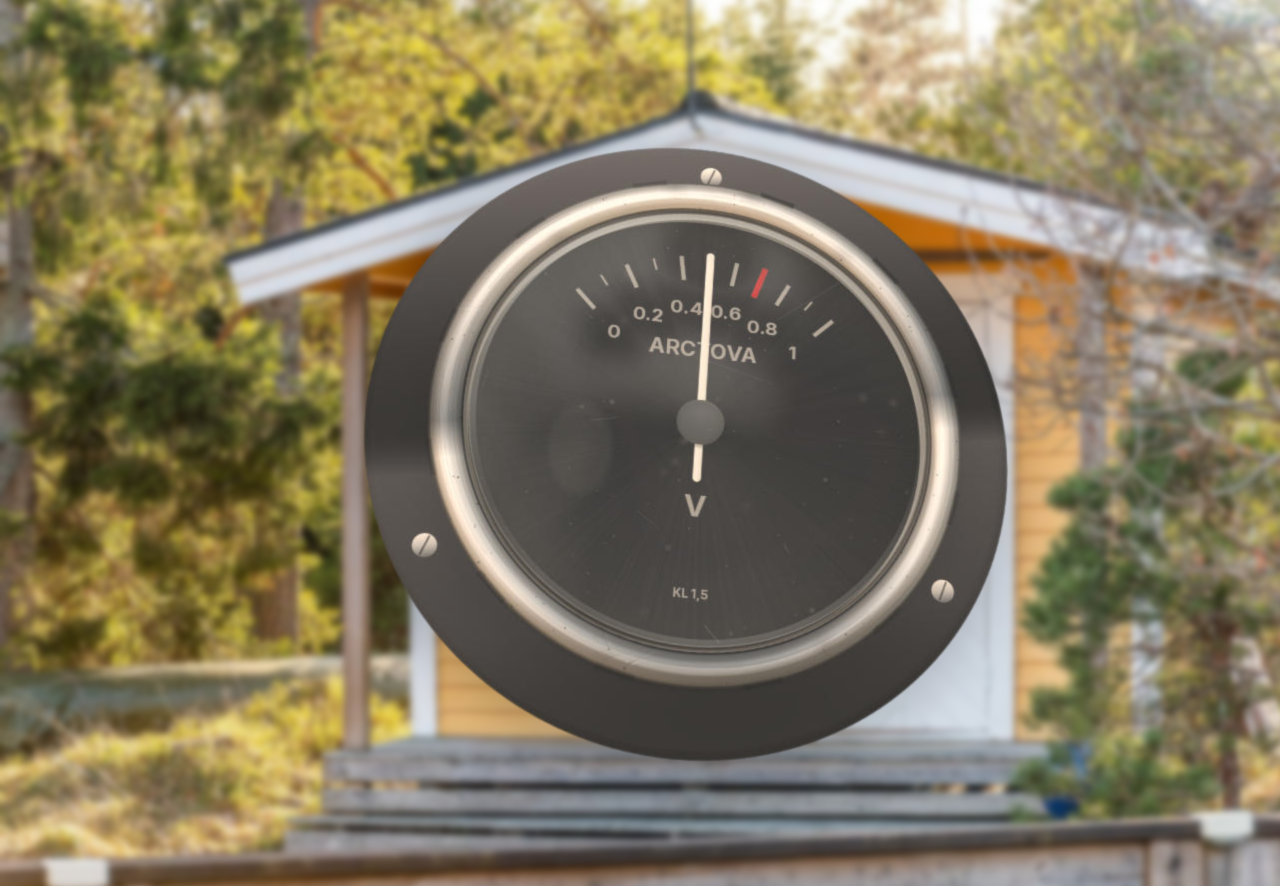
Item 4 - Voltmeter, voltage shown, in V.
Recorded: 0.5 V
